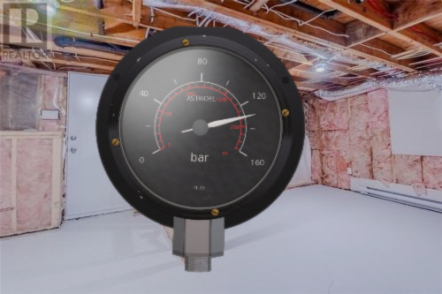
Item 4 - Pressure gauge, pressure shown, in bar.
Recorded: 130 bar
